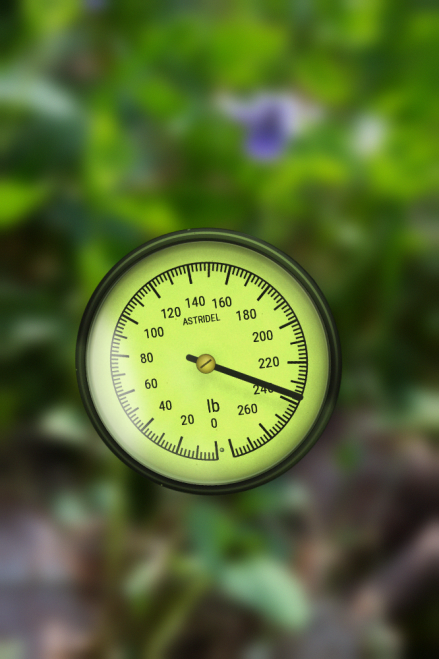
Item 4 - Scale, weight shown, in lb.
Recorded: 236 lb
